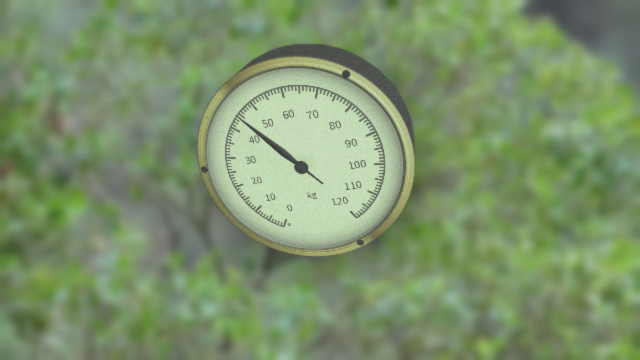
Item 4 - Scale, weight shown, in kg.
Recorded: 45 kg
